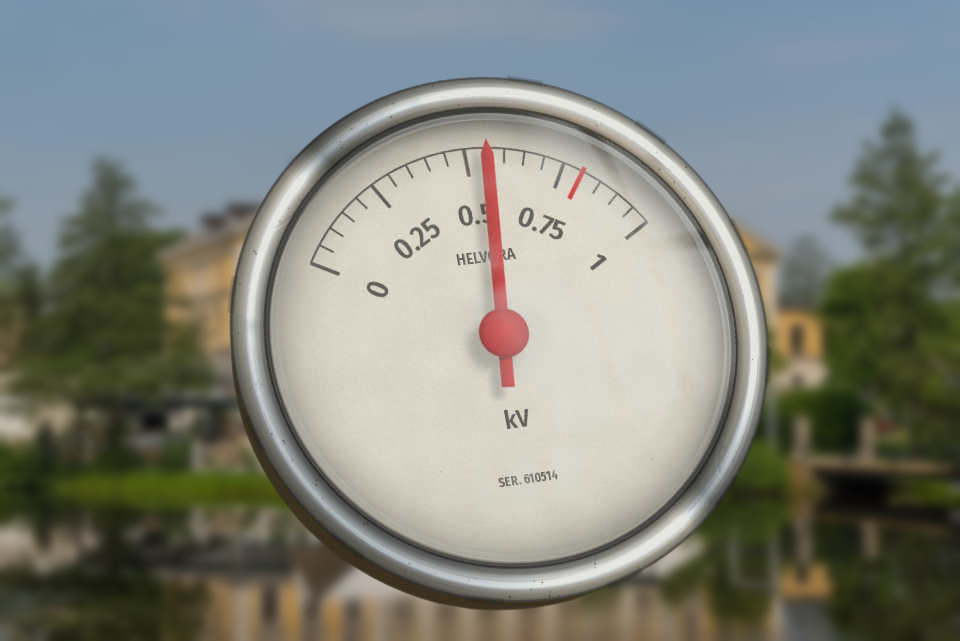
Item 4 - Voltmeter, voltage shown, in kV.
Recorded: 0.55 kV
